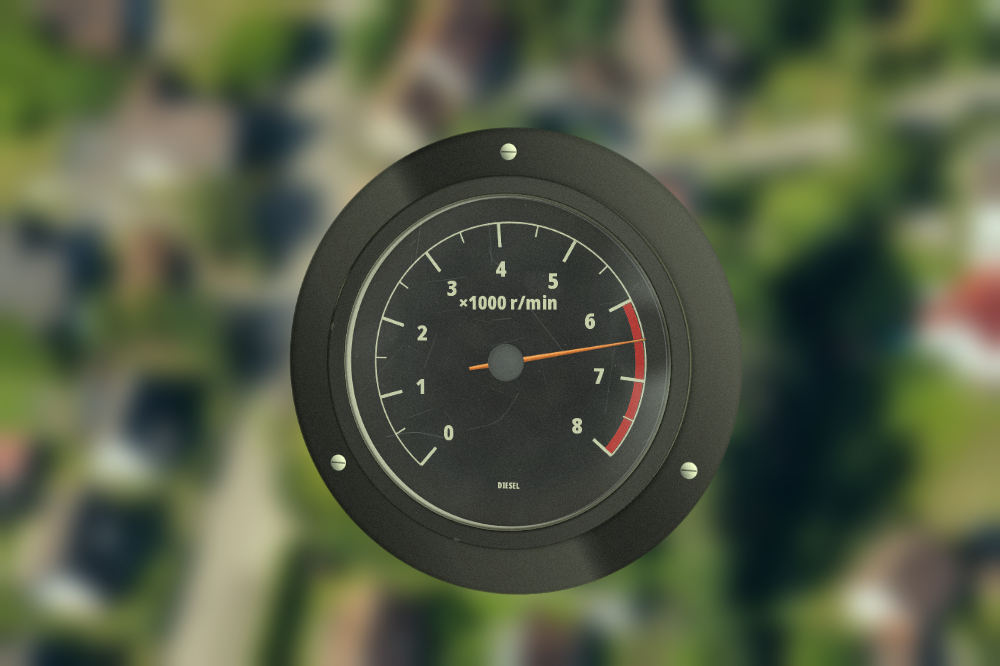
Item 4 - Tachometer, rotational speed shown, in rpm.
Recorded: 6500 rpm
